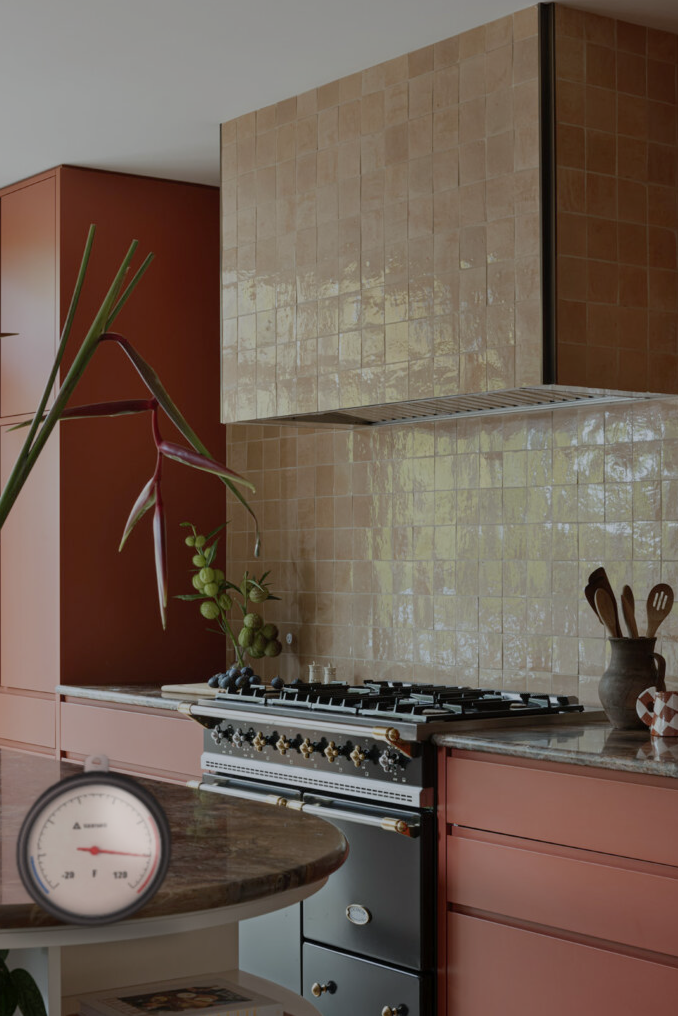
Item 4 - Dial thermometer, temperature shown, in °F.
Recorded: 100 °F
